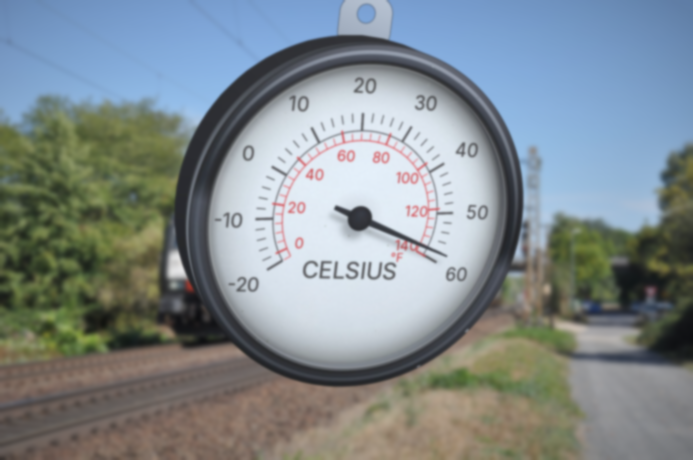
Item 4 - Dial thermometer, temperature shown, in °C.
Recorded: 58 °C
